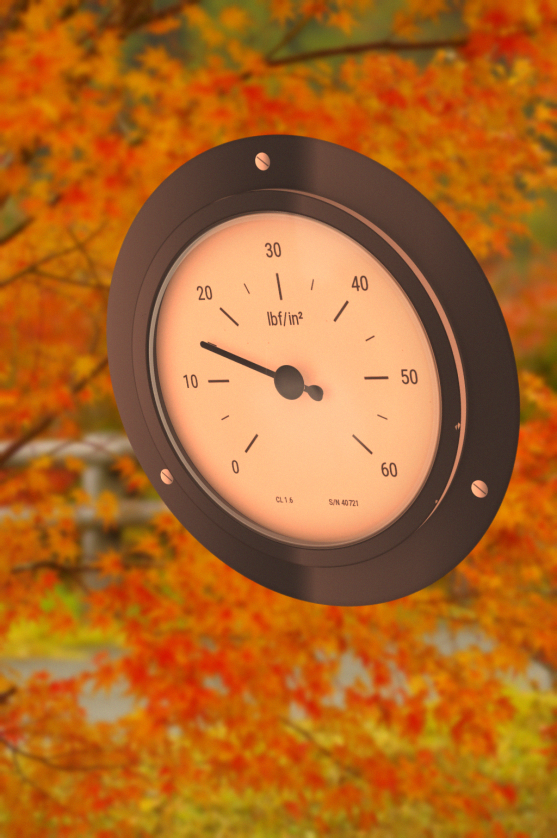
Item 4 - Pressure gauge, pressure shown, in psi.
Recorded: 15 psi
